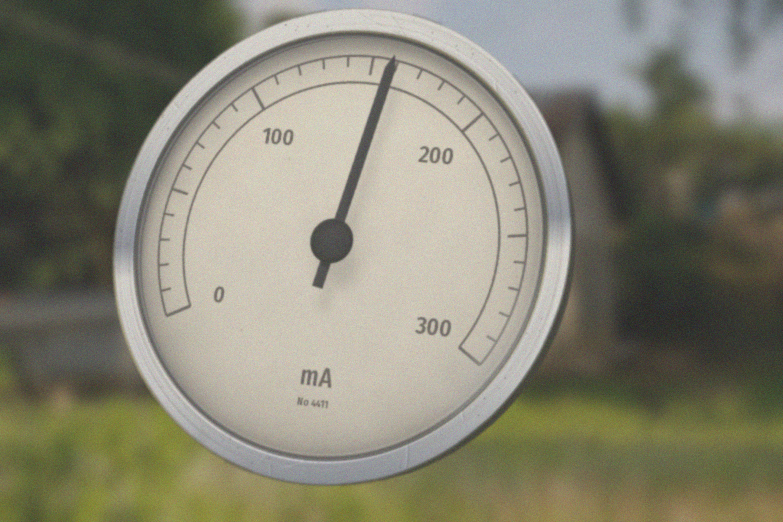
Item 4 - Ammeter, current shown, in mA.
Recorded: 160 mA
